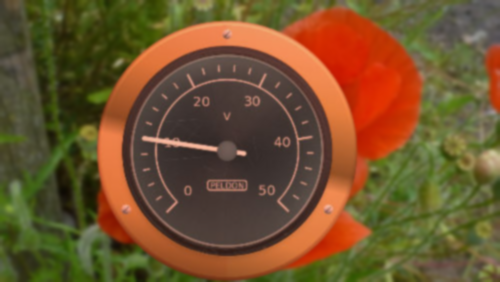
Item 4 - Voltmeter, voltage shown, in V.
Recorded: 10 V
